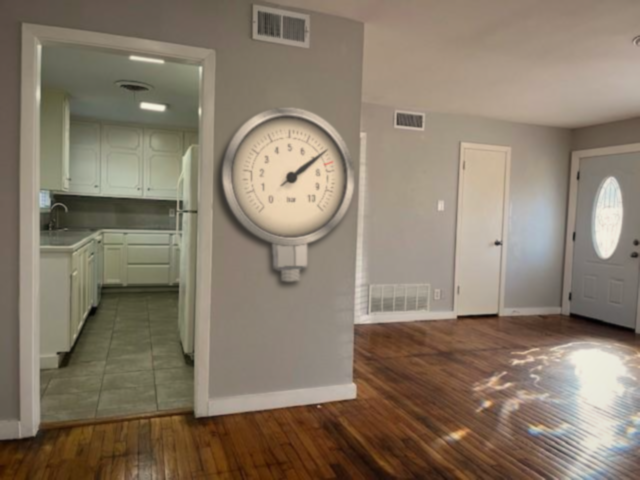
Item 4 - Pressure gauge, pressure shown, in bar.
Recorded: 7 bar
